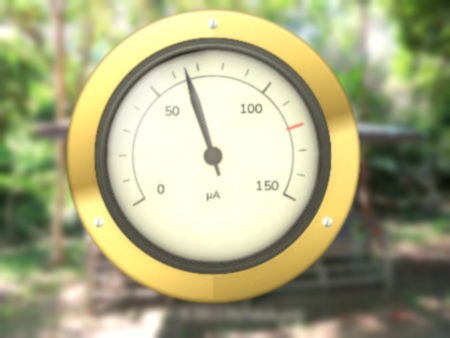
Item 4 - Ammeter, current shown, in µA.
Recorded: 65 µA
